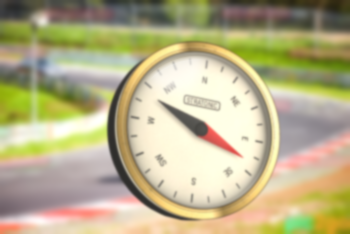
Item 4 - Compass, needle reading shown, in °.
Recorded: 112.5 °
